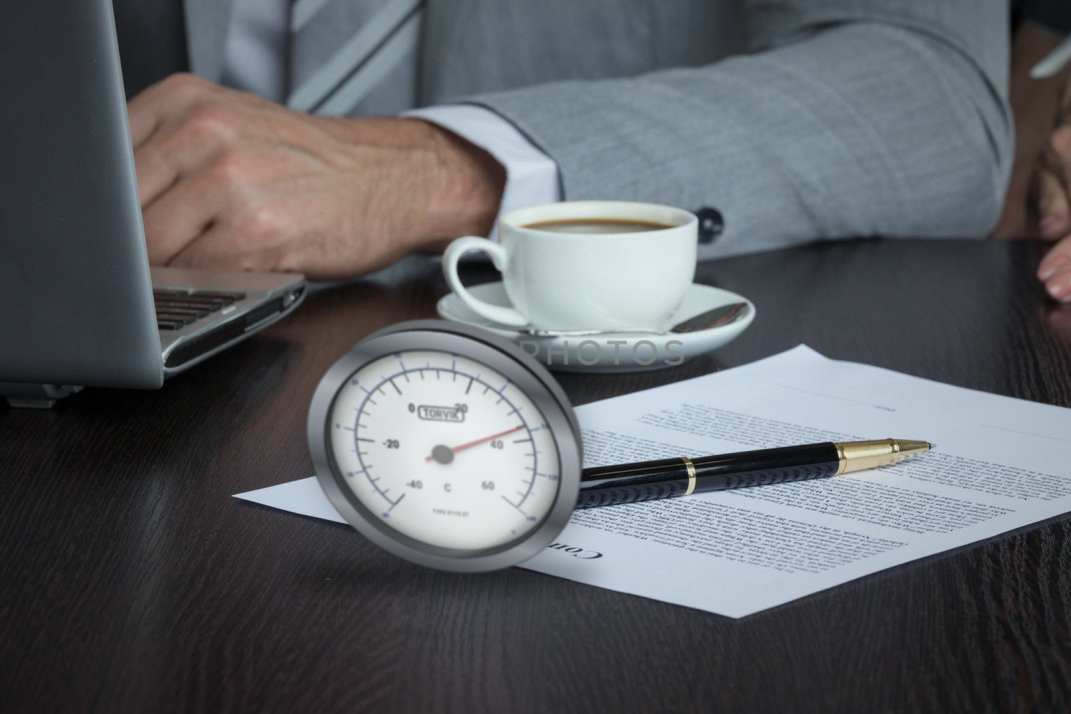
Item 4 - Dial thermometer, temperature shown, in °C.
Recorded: 36 °C
